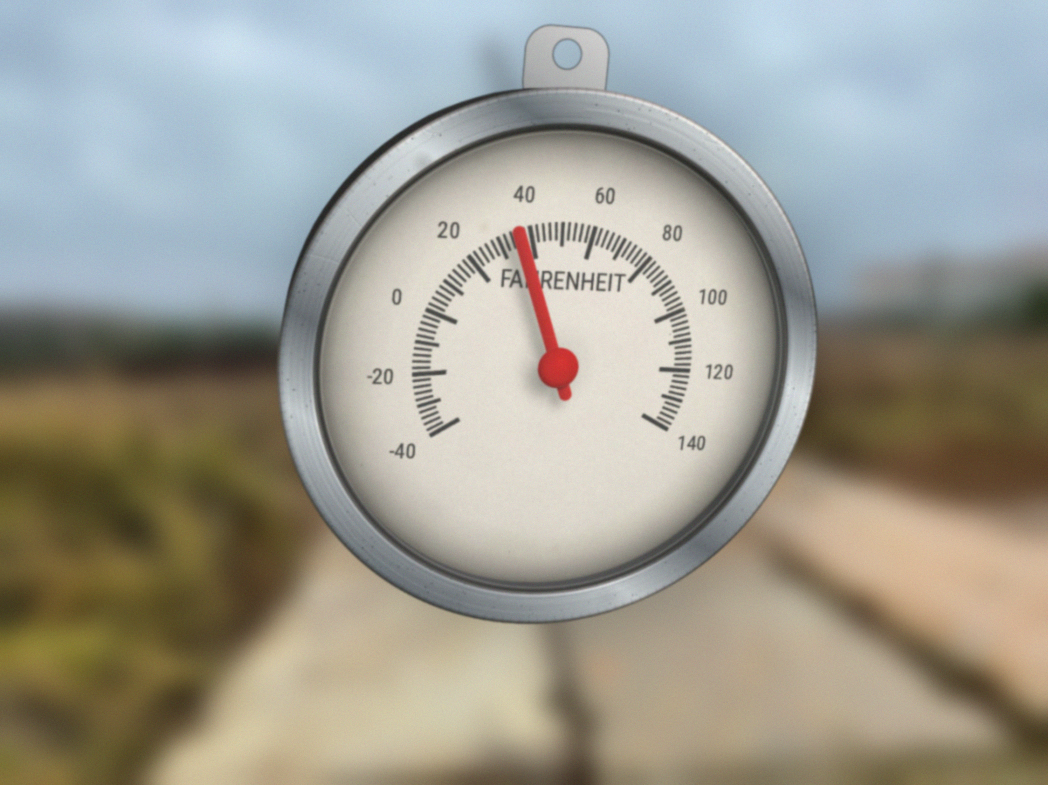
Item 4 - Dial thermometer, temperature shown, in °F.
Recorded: 36 °F
